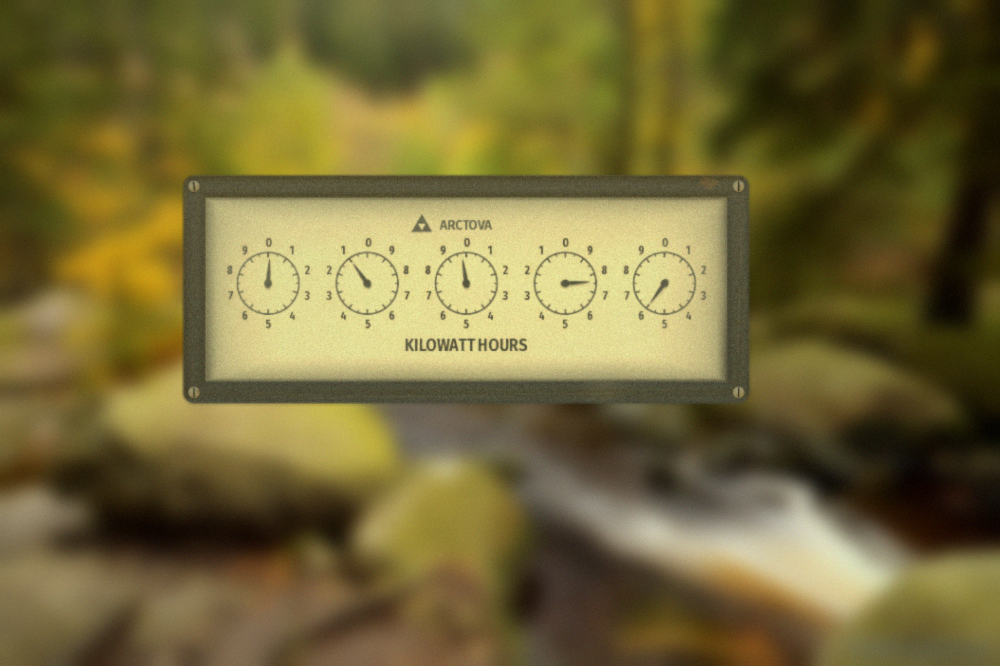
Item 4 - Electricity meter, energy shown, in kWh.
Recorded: 976 kWh
